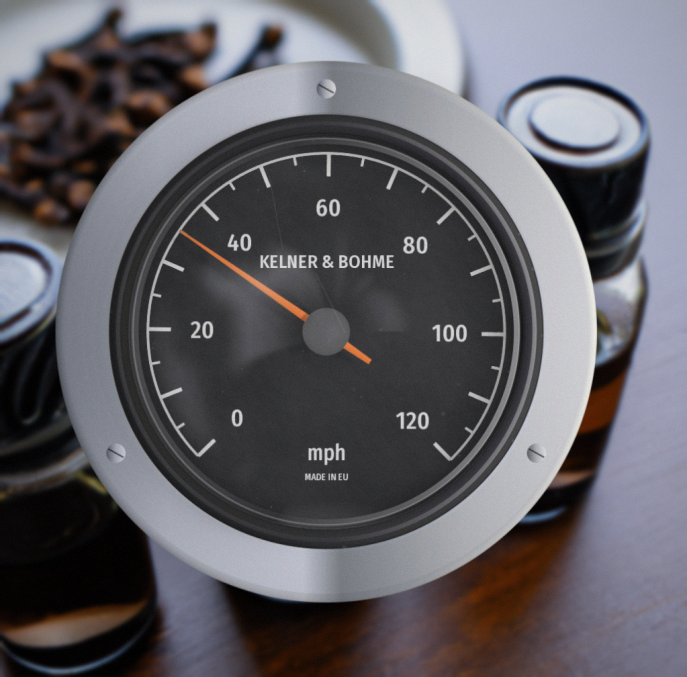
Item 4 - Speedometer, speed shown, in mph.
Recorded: 35 mph
